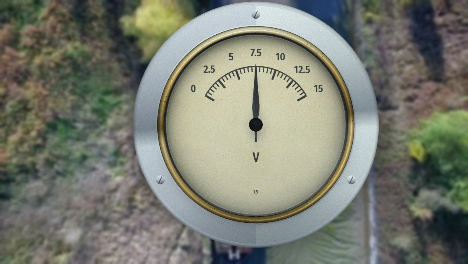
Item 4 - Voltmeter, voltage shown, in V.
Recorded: 7.5 V
